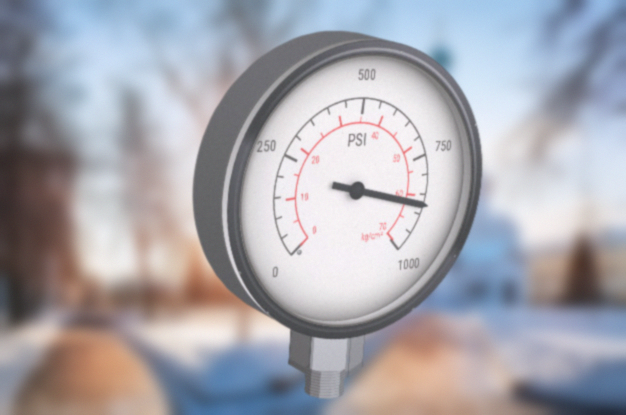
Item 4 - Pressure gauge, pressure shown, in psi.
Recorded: 875 psi
